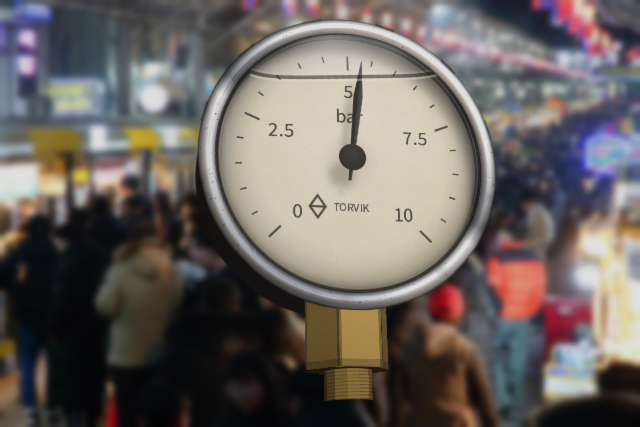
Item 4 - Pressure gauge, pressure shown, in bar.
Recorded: 5.25 bar
